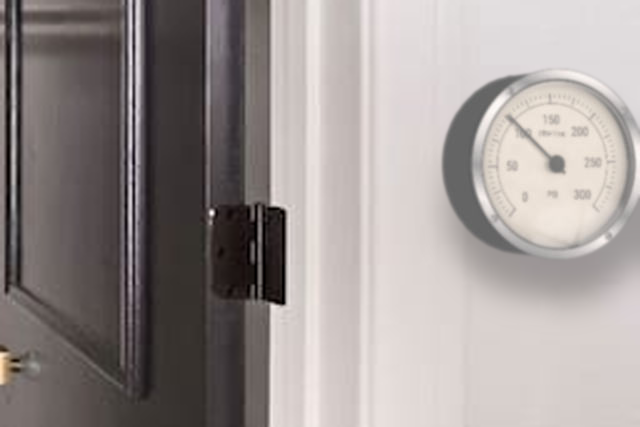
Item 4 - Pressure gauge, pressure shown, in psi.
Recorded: 100 psi
